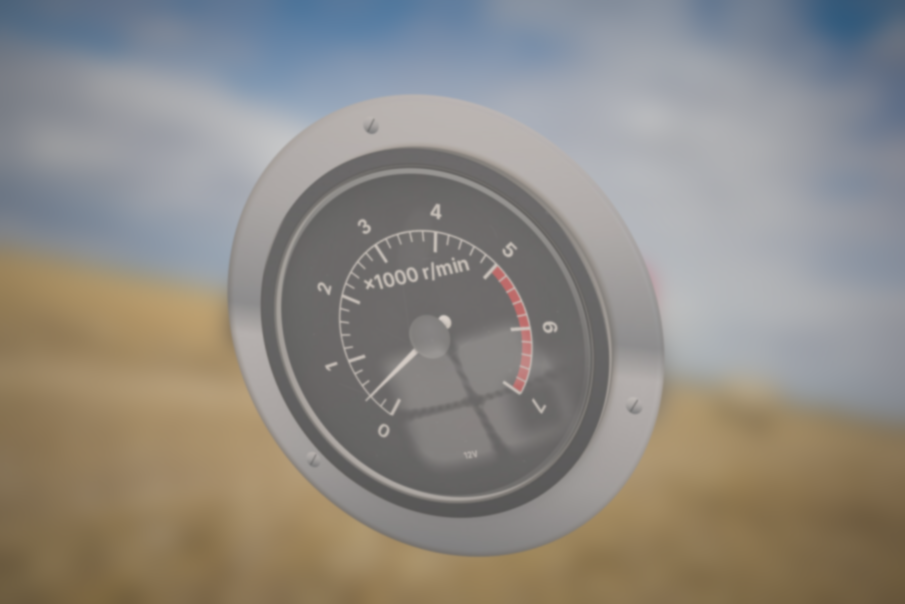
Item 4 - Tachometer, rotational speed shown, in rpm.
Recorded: 400 rpm
